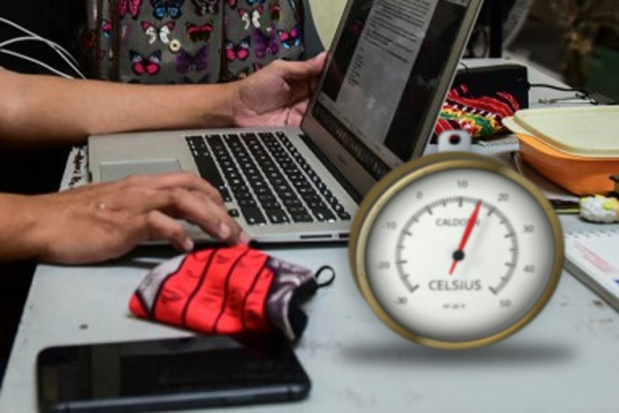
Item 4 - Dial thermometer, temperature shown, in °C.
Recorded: 15 °C
